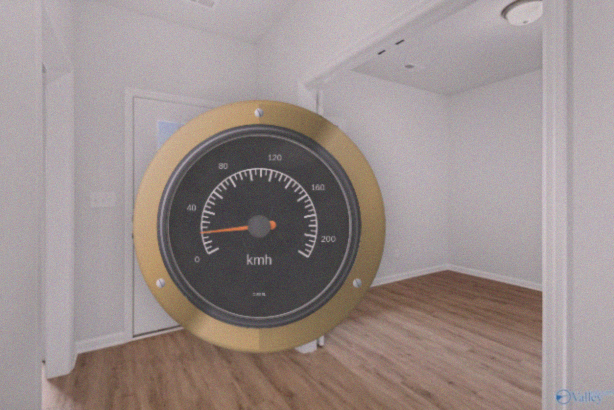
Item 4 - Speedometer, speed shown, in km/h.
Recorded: 20 km/h
